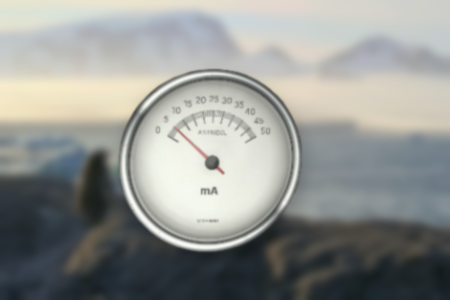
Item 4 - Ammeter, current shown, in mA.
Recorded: 5 mA
